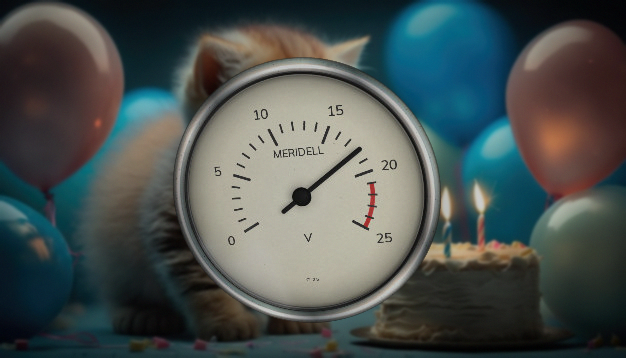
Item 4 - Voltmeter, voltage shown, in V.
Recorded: 18 V
